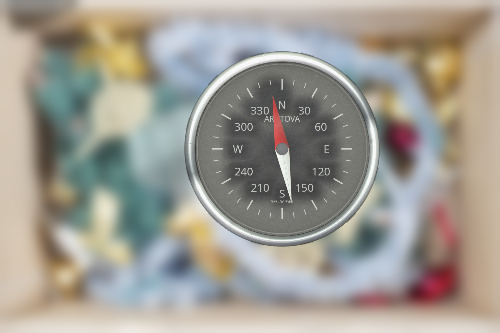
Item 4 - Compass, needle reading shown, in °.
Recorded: 350 °
